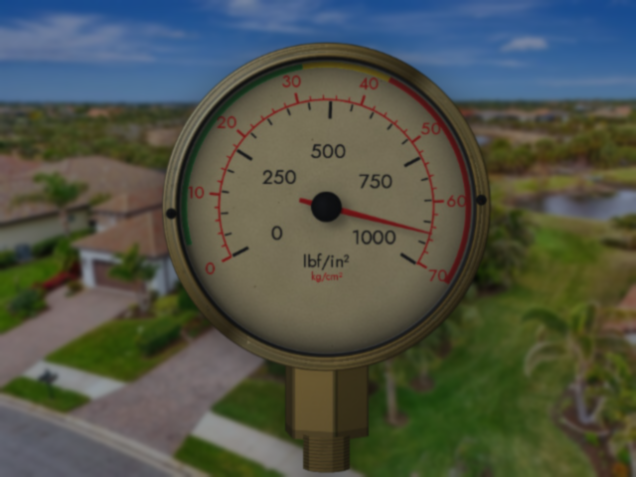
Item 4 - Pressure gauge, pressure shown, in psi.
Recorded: 925 psi
